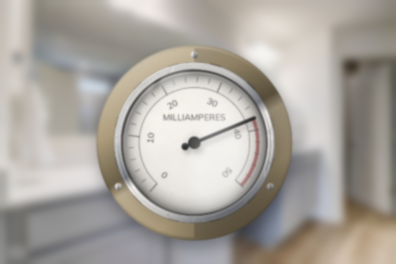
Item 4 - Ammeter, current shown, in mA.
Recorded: 38 mA
